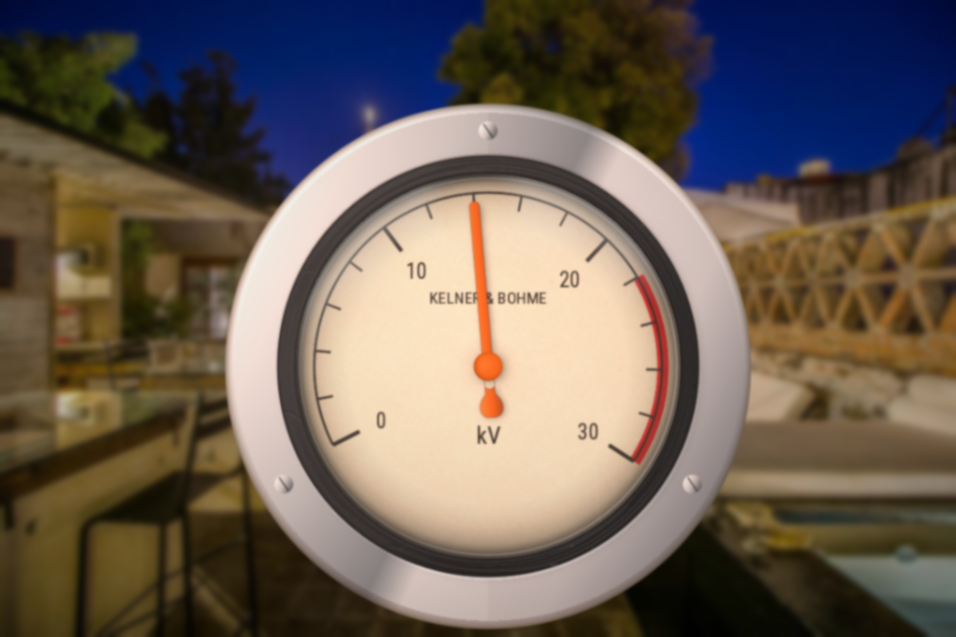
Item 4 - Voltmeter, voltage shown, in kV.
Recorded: 14 kV
